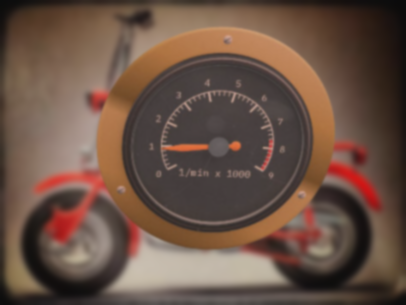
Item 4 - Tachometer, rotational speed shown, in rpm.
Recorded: 1000 rpm
